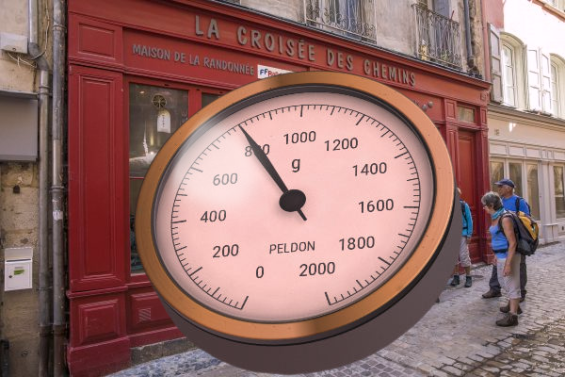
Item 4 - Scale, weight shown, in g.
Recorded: 800 g
